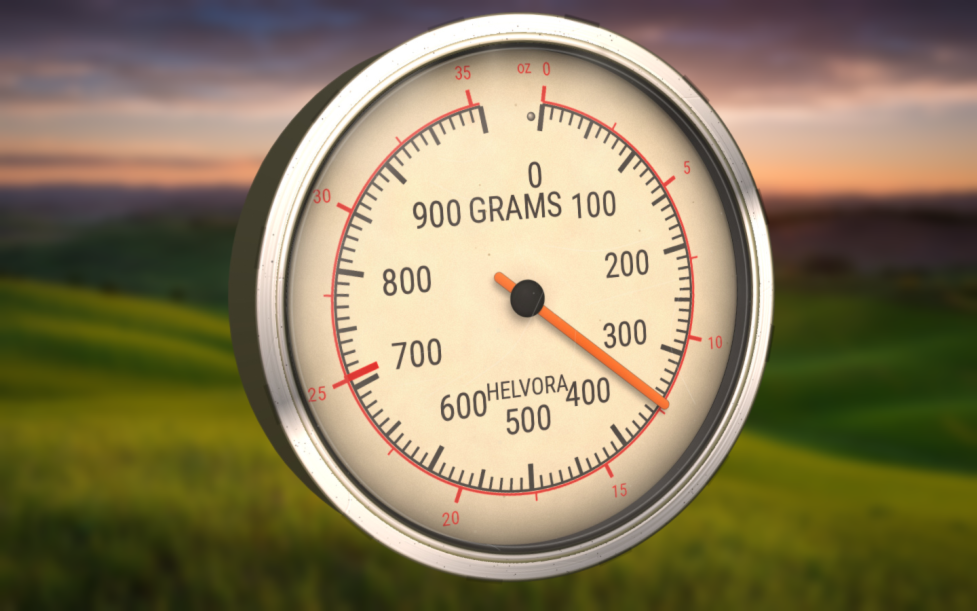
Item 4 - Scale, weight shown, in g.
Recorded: 350 g
